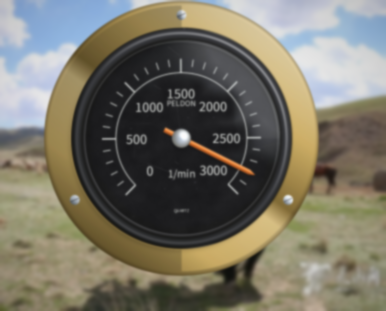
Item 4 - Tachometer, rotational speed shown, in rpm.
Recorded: 2800 rpm
